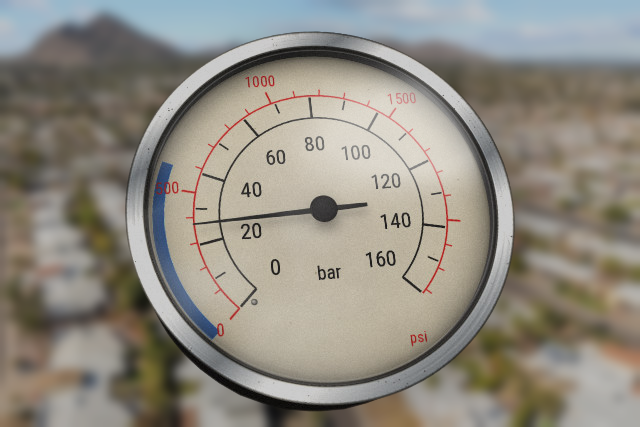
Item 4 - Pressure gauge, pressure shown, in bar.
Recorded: 25 bar
